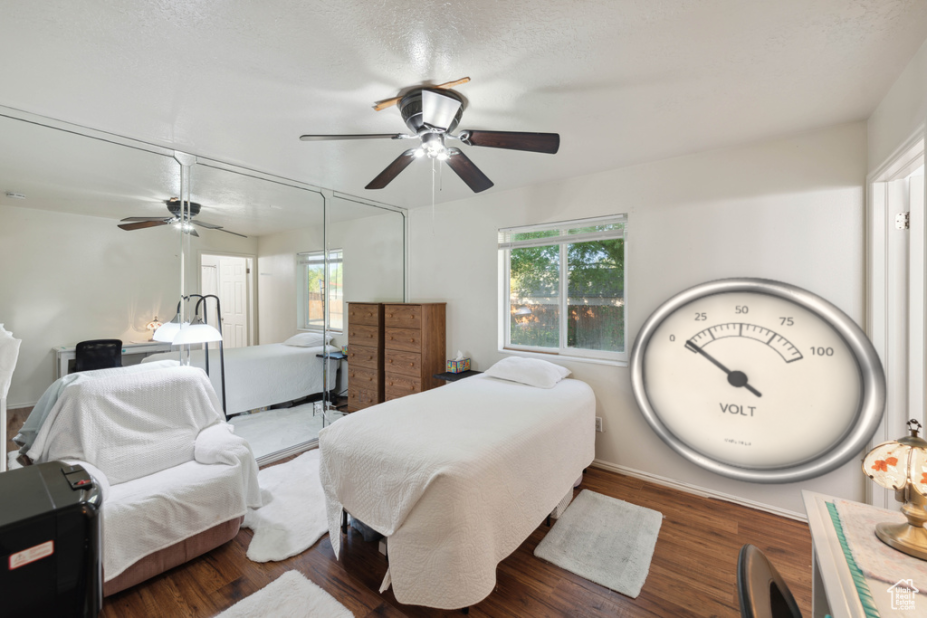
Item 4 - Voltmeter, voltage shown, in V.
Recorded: 5 V
